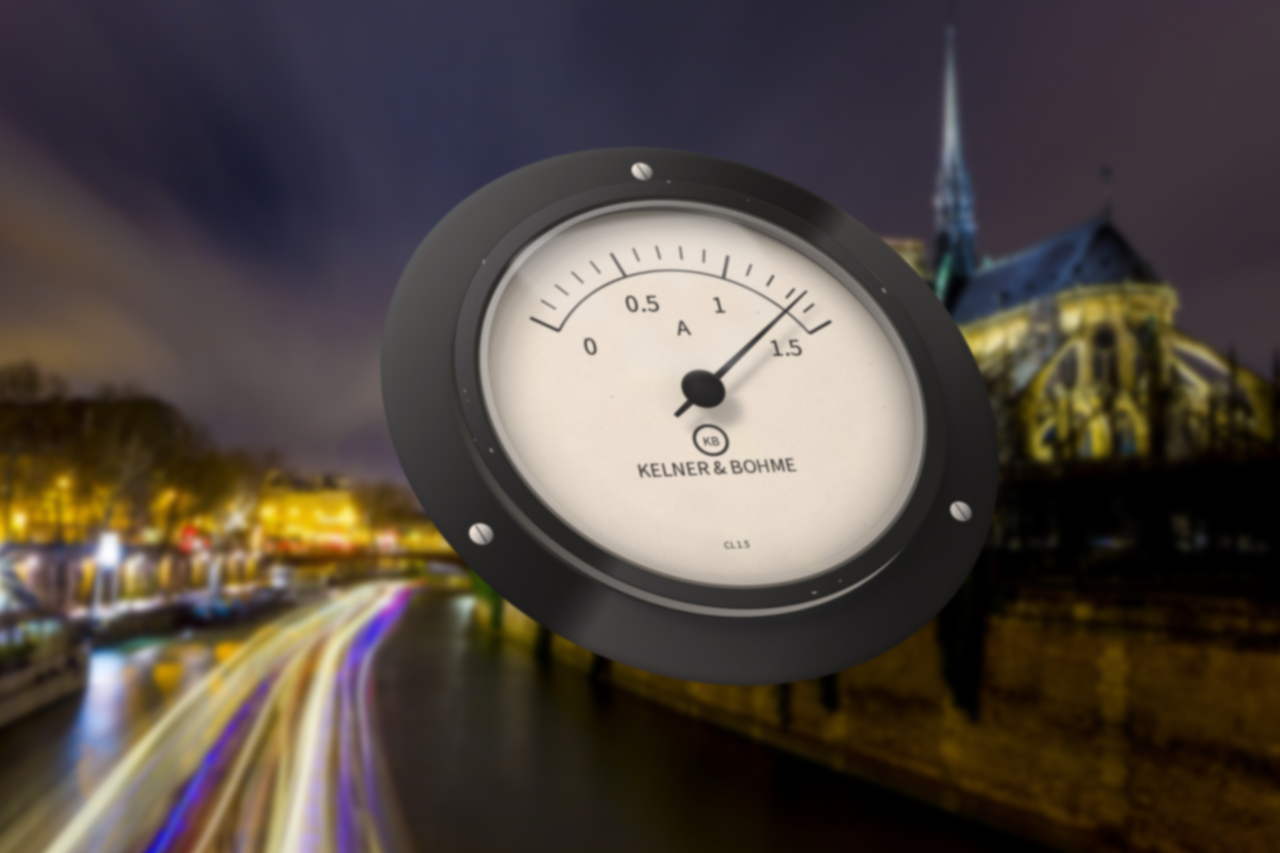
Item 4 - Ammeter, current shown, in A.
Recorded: 1.35 A
